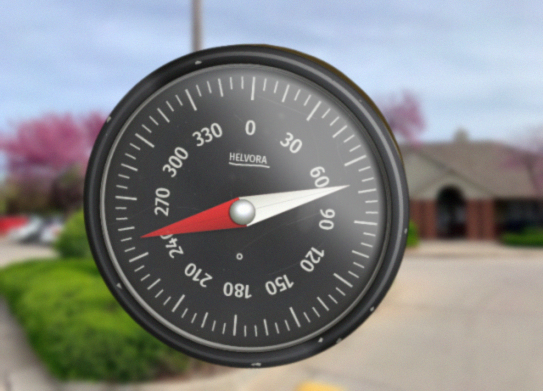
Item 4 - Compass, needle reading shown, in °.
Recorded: 250 °
